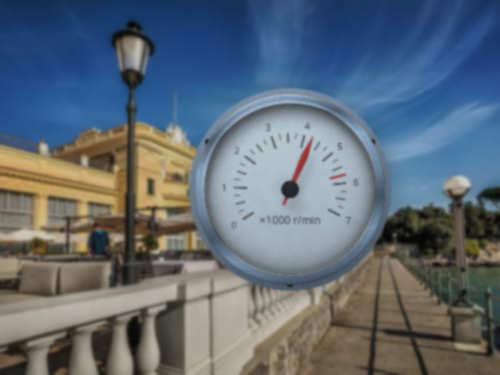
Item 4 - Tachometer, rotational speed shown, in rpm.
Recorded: 4250 rpm
